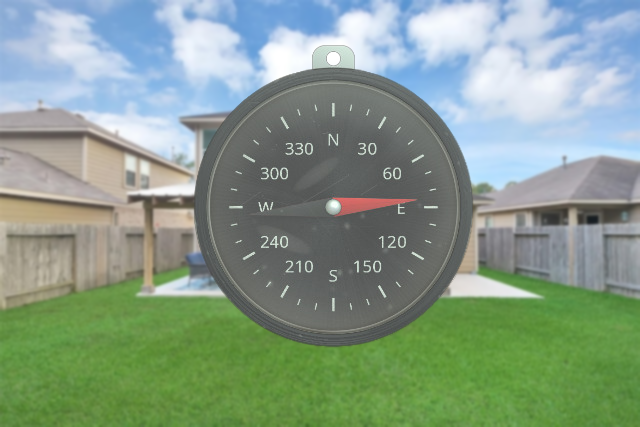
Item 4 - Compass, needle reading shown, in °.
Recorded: 85 °
